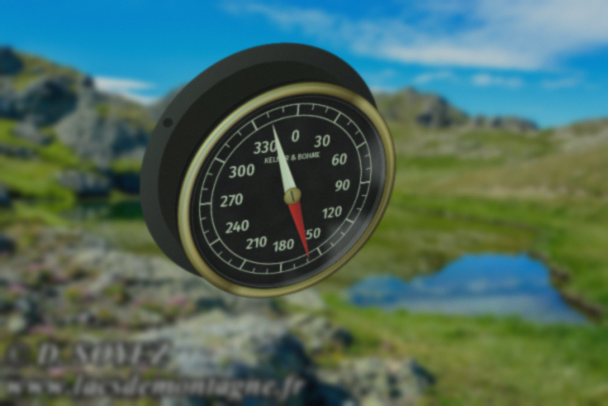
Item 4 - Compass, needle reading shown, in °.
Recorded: 160 °
